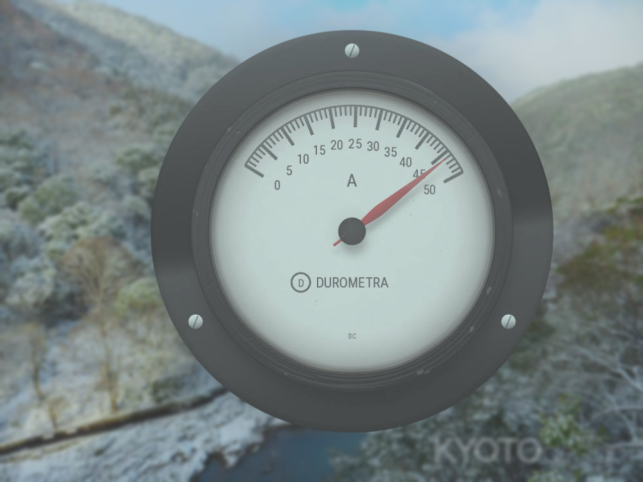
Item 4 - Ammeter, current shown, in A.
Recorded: 46 A
